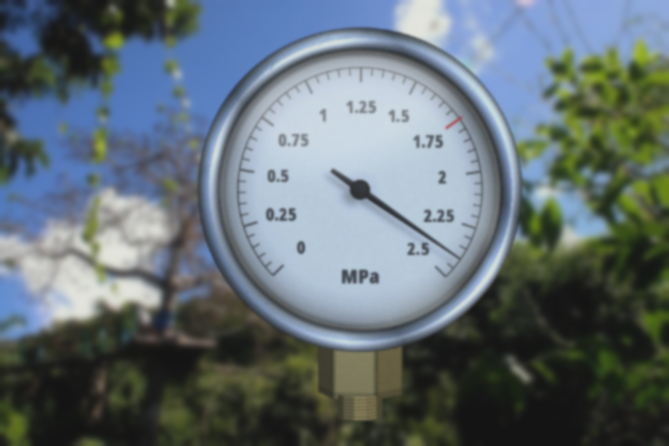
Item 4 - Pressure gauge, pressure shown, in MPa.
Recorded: 2.4 MPa
